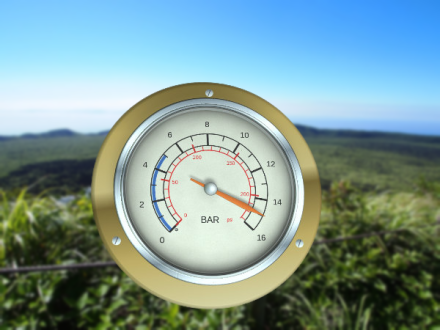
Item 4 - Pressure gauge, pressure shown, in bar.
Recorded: 15 bar
